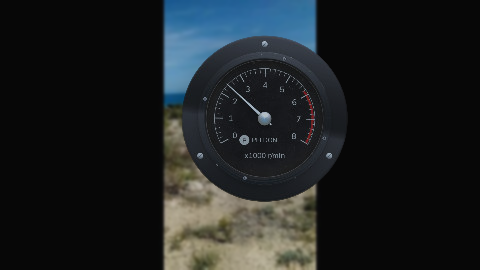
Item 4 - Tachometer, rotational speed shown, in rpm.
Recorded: 2400 rpm
